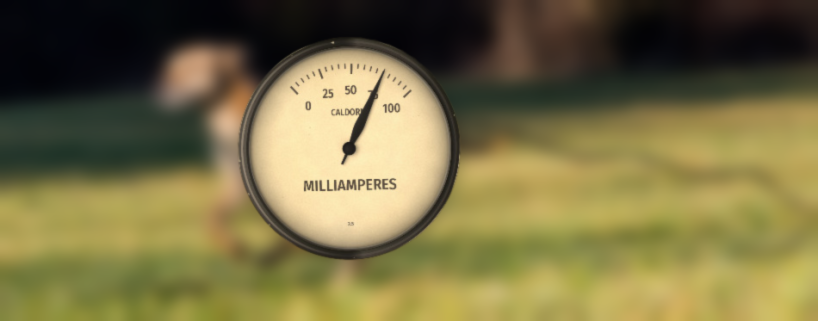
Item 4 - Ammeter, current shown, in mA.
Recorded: 75 mA
